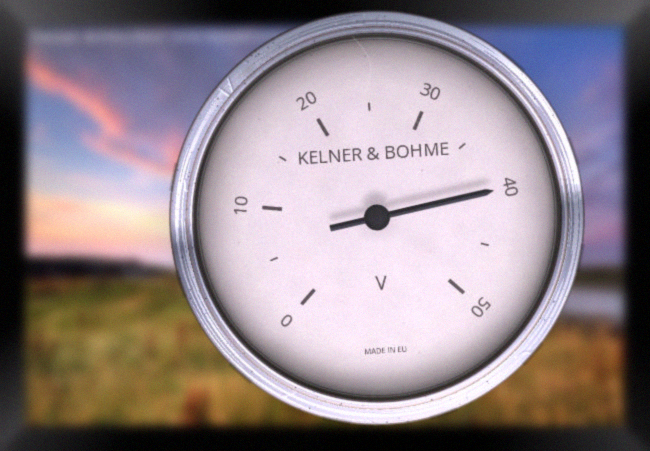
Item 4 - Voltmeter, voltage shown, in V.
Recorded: 40 V
